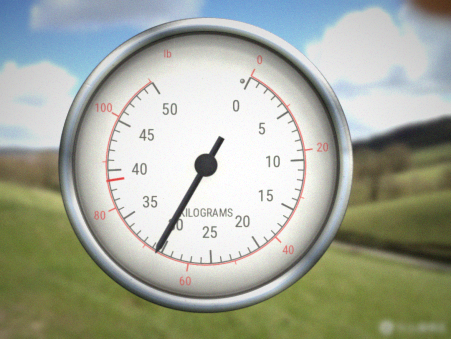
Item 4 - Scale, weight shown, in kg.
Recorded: 30.5 kg
